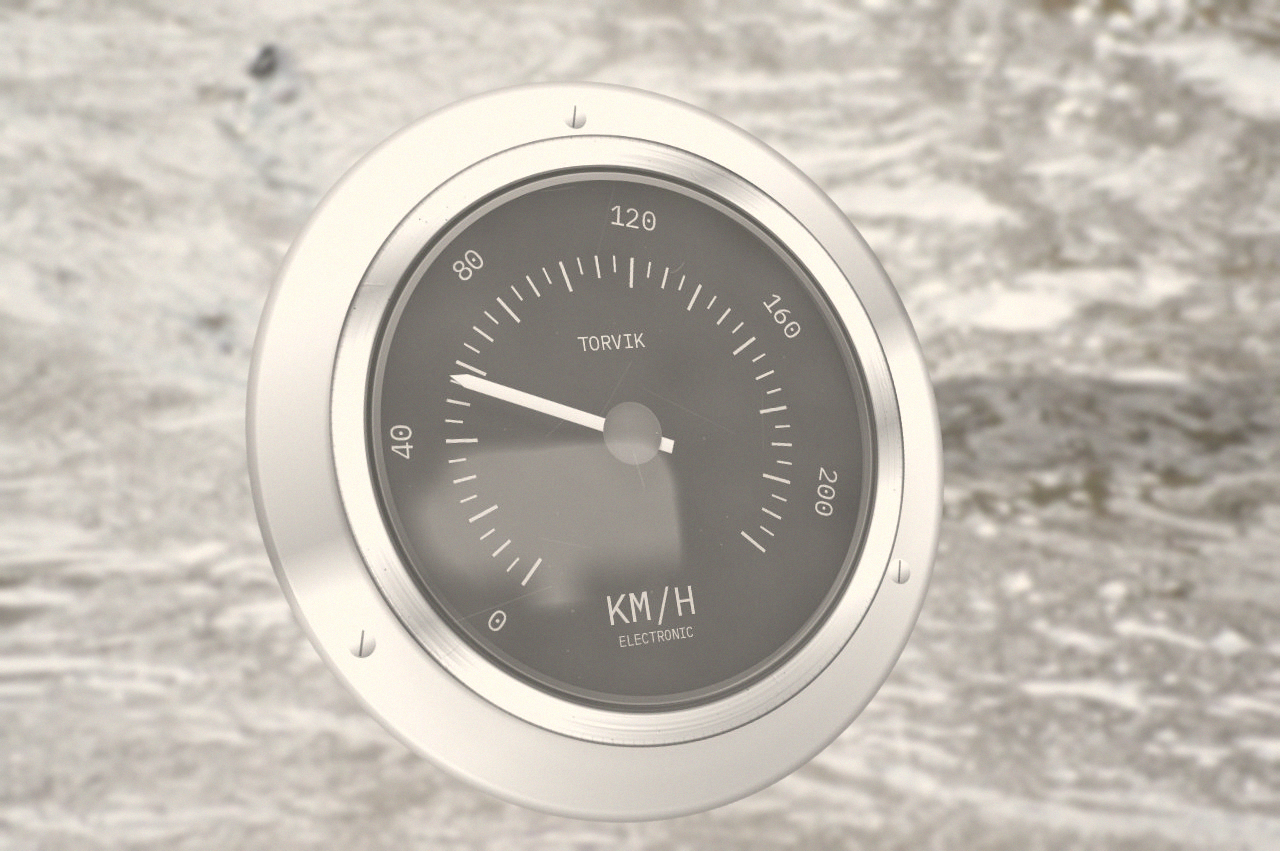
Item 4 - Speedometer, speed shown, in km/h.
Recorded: 55 km/h
